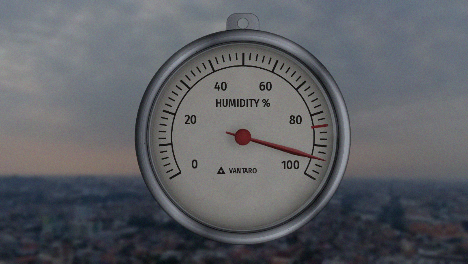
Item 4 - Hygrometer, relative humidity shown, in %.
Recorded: 94 %
